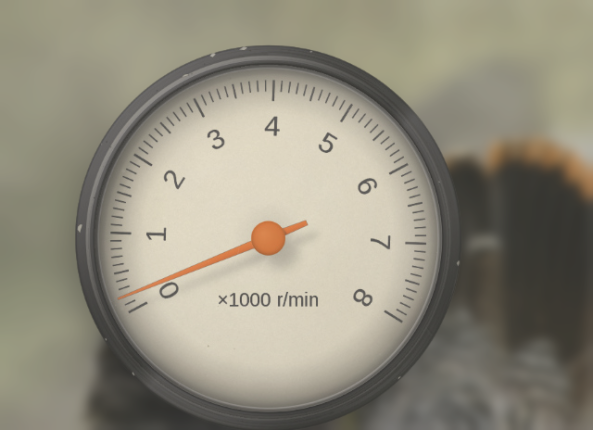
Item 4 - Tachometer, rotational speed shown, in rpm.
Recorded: 200 rpm
